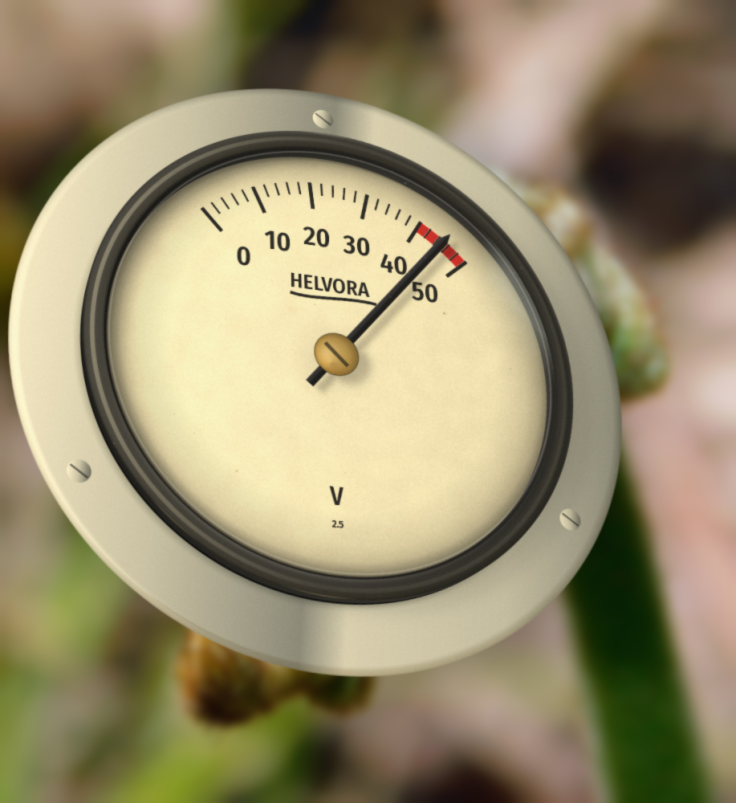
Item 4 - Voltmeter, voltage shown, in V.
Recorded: 45 V
